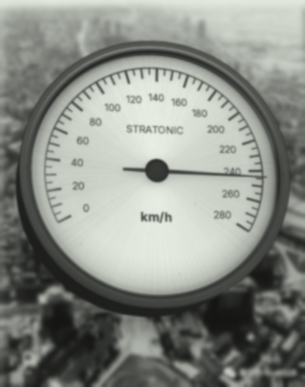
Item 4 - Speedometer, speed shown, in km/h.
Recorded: 245 km/h
